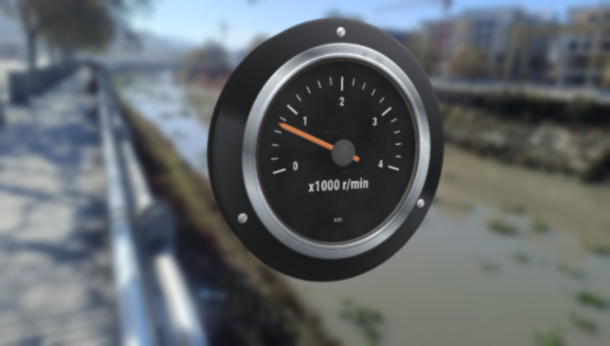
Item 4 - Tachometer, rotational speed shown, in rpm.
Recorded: 700 rpm
